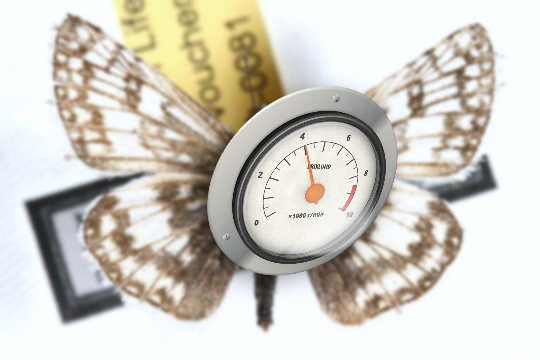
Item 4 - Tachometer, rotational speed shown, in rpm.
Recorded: 4000 rpm
